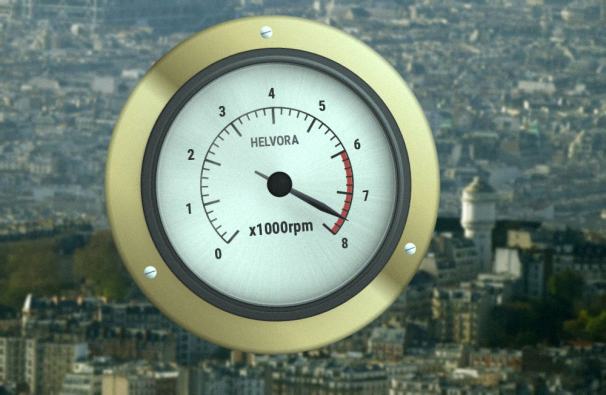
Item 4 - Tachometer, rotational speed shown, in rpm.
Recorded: 7600 rpm
